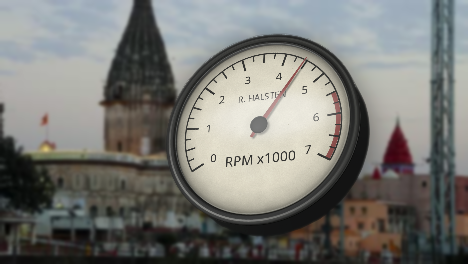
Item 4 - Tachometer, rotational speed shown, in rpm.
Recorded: 4500 rpm
